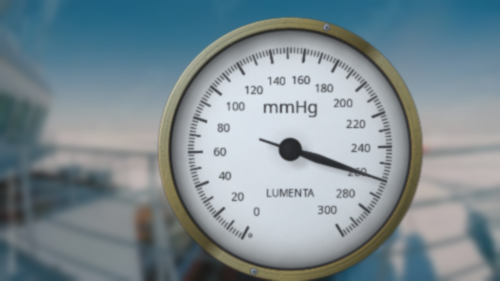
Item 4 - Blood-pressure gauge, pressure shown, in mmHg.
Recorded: 260 mmHg
